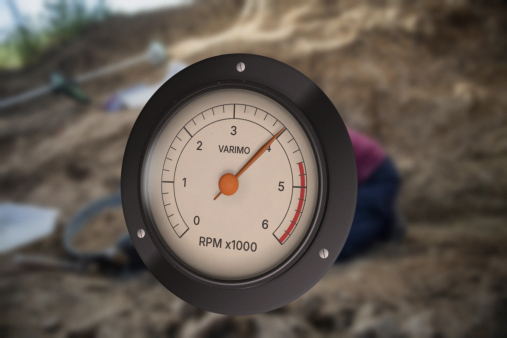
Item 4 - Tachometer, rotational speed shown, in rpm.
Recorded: 4000 rpm
